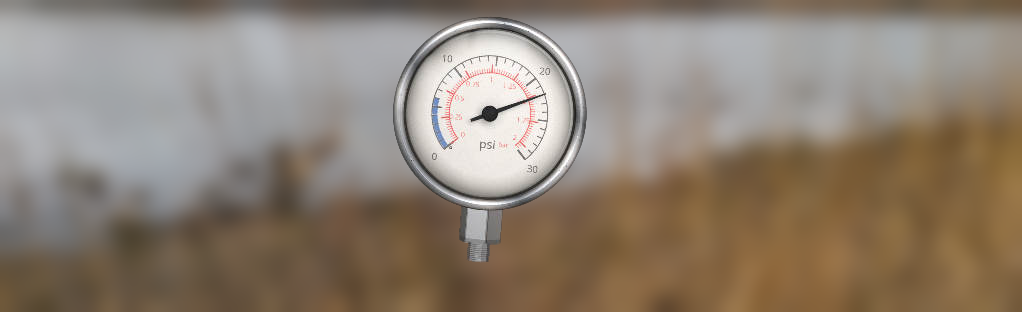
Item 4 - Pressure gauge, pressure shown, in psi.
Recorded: 22 psi
